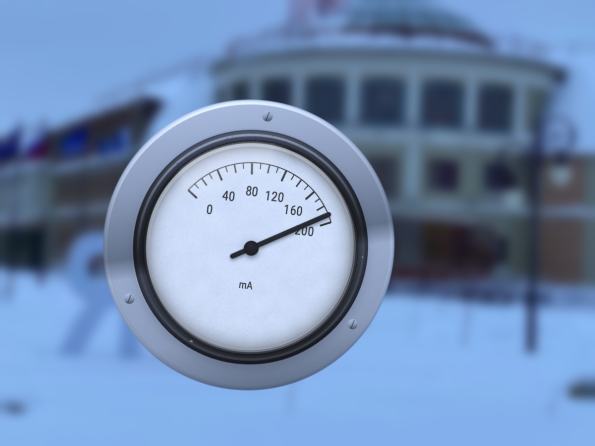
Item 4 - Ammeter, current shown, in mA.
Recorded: 190 mA
